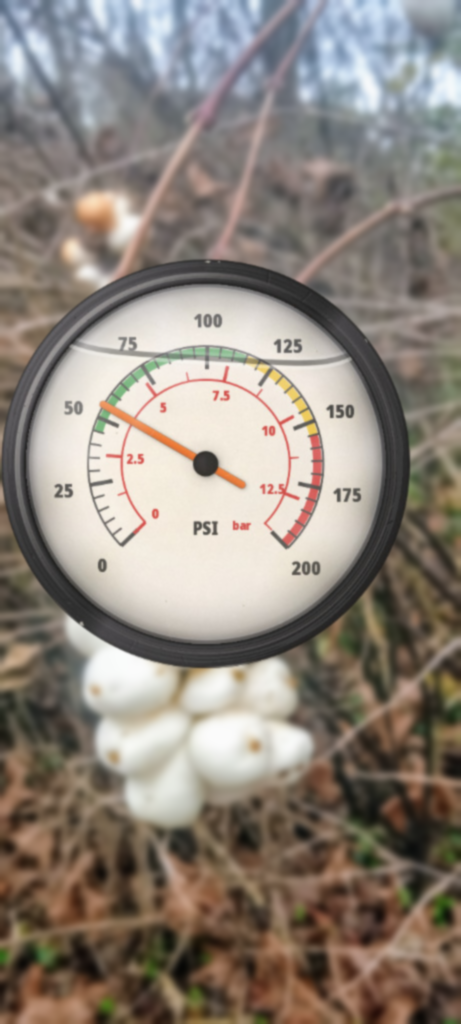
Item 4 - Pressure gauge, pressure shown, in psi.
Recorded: 55 psi
